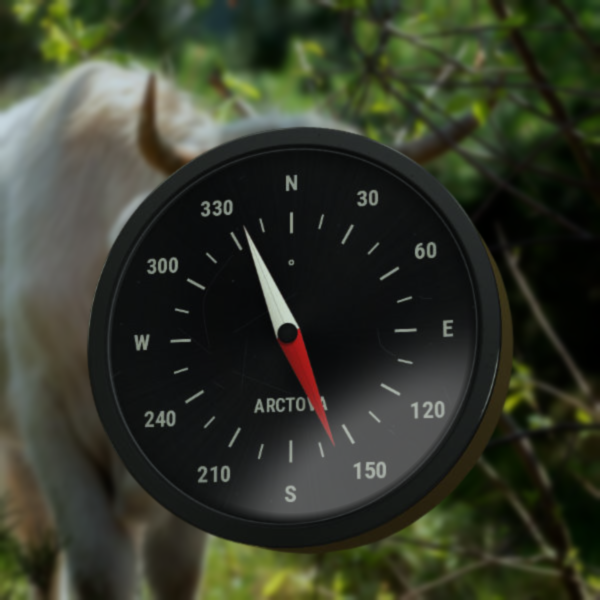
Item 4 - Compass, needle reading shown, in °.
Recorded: 157.5 °
